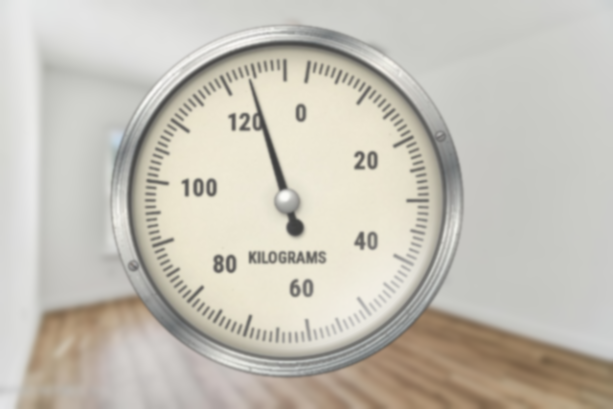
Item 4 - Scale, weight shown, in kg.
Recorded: 124 kg
